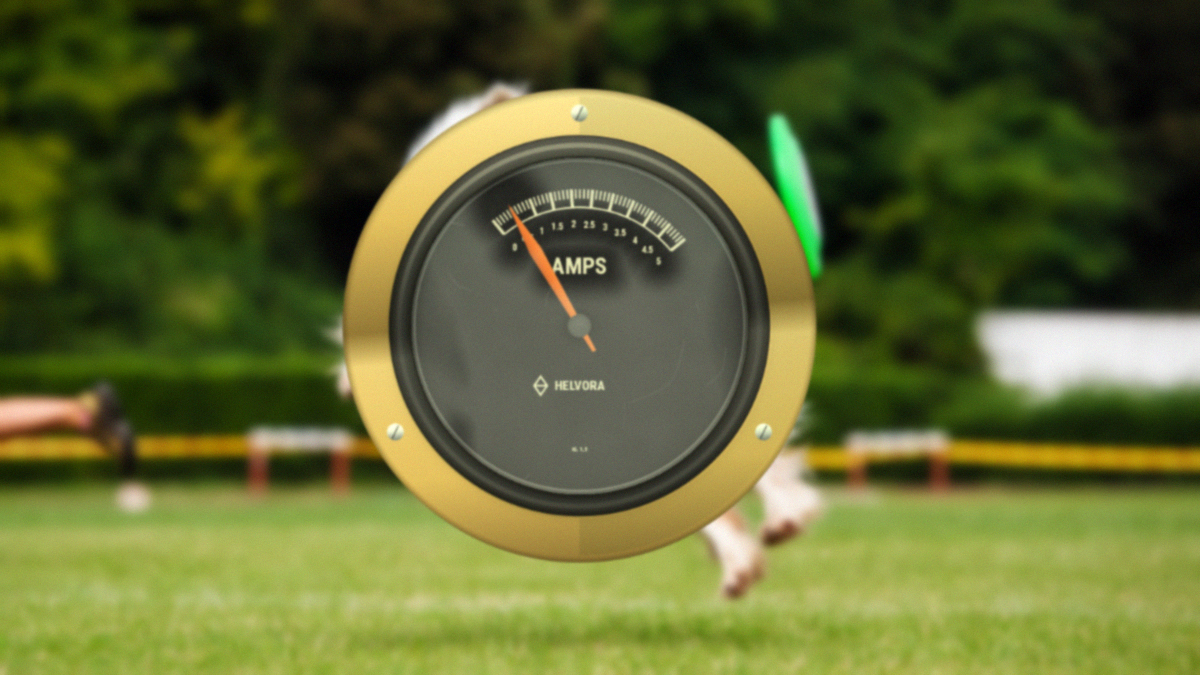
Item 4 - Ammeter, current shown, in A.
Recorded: 0.5 A
